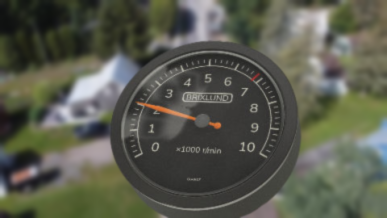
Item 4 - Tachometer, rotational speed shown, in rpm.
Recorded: 2000 rpm
